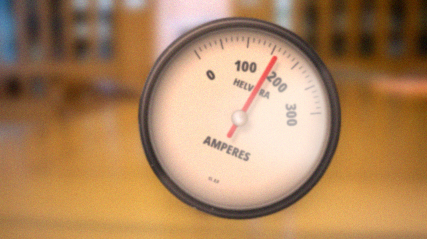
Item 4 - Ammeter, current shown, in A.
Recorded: 160 A
